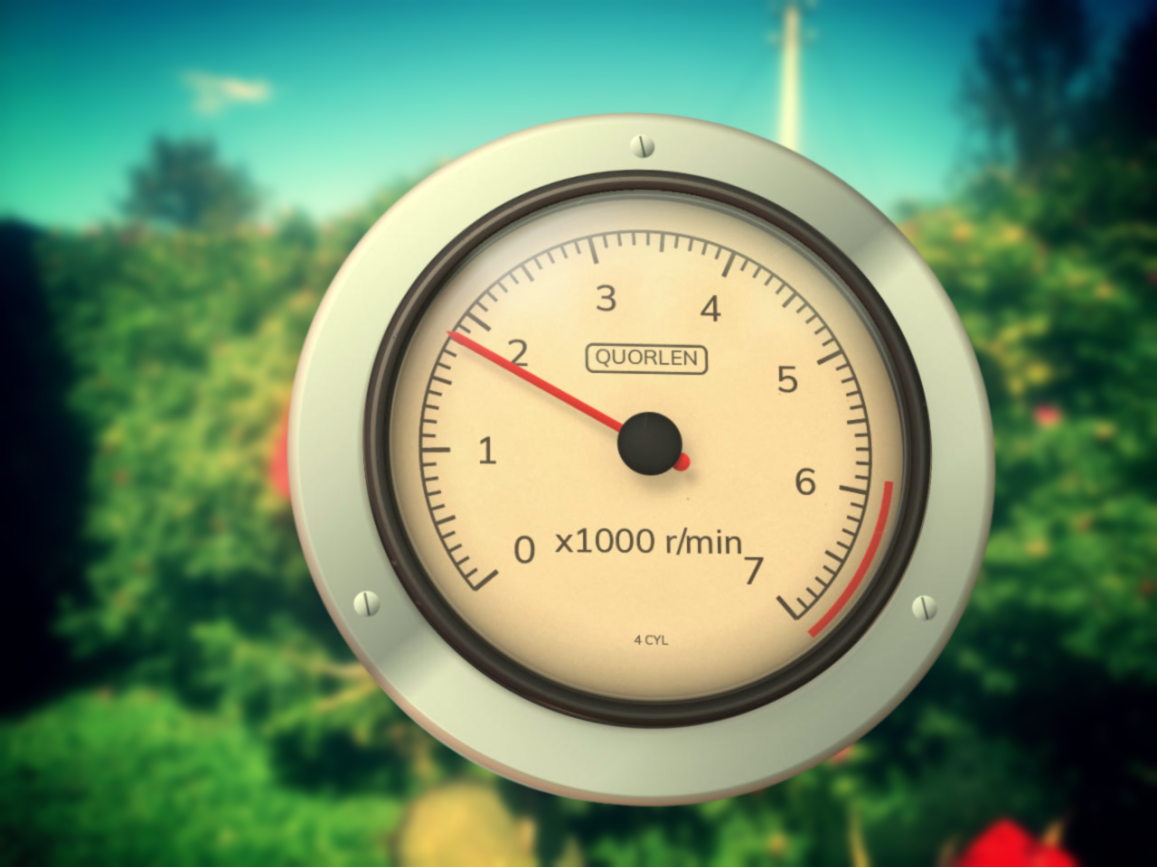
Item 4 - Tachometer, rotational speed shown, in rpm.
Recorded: 1800 rpm
